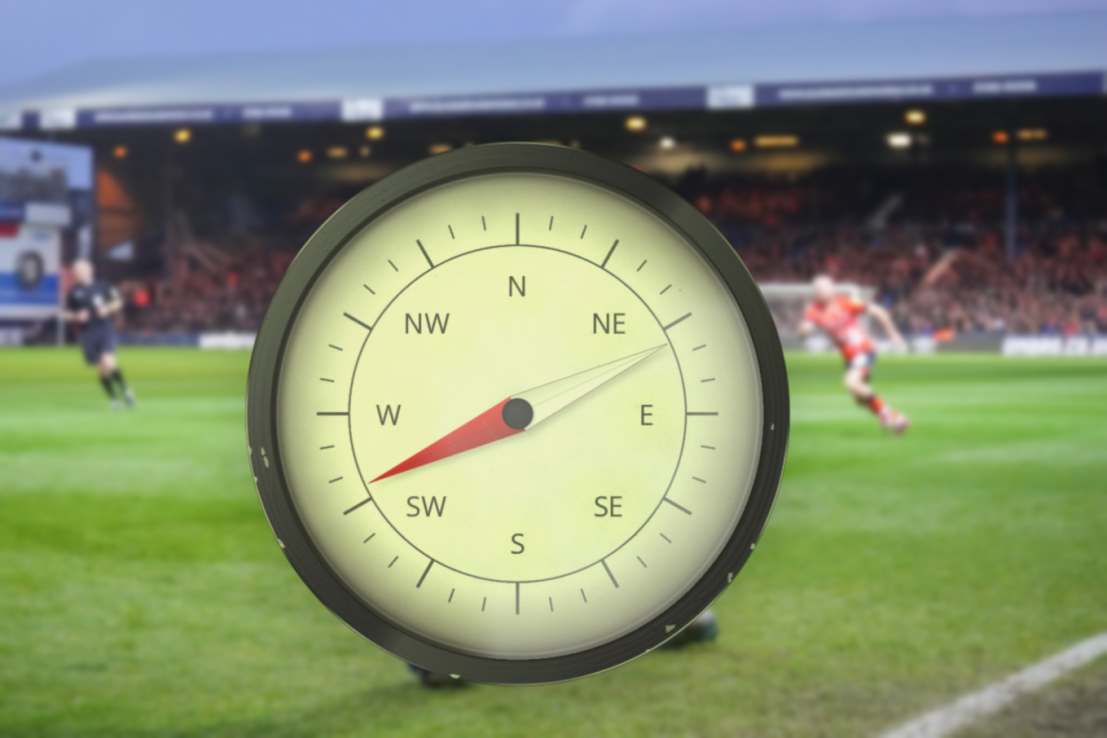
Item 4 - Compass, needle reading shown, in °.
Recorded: 245 °
